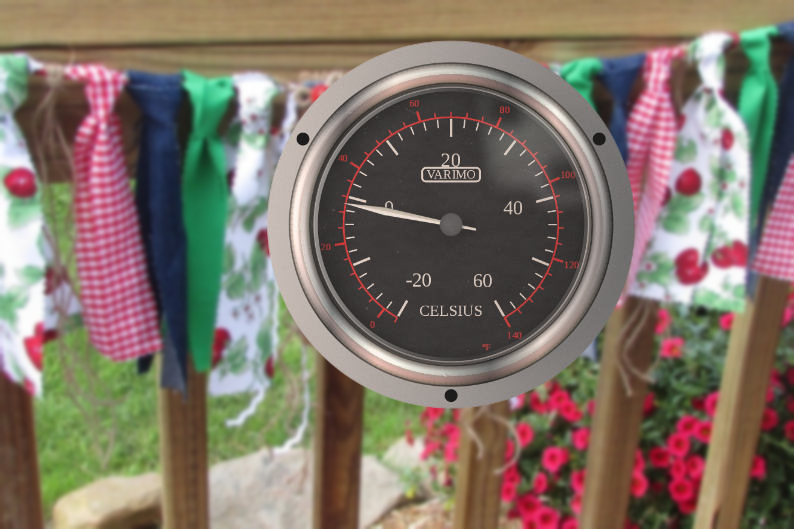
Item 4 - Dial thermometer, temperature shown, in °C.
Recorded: -1 °C
